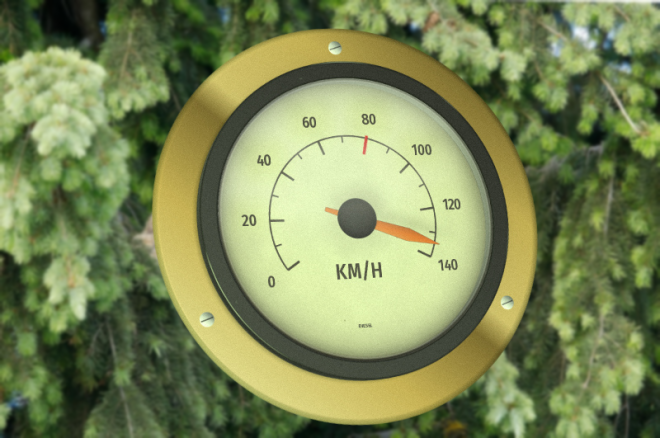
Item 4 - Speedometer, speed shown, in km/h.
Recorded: 135 km/h
